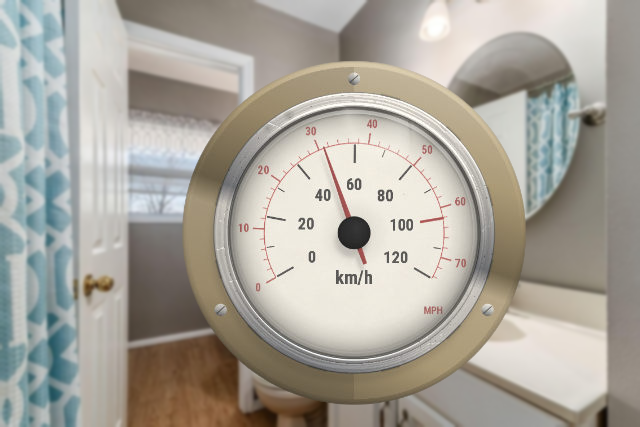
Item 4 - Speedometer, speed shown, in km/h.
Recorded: 50 km/h
